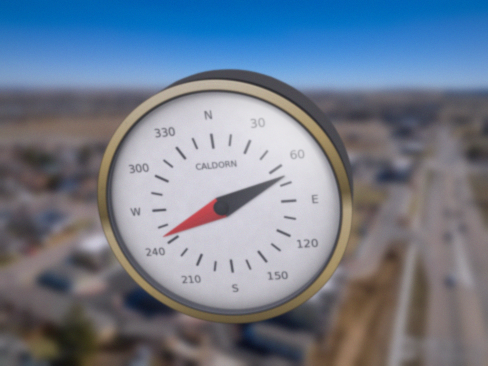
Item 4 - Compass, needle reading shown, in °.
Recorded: 247.5 °
